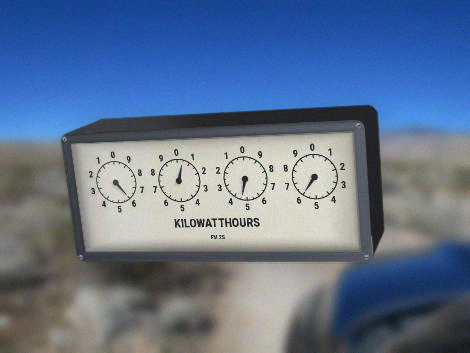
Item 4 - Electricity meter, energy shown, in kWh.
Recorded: 6046 kWh
